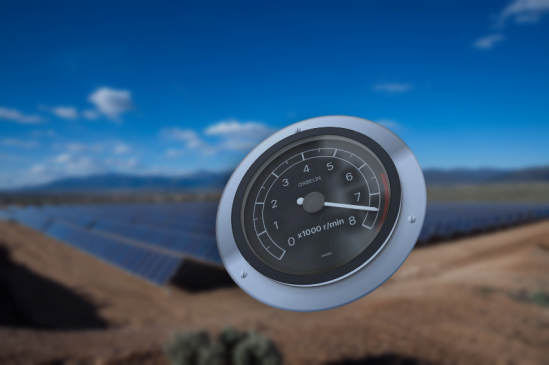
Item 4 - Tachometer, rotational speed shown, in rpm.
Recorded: 7500 rpm
